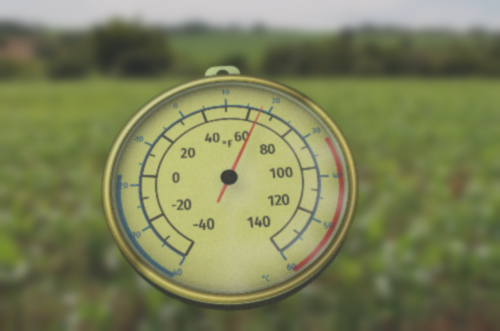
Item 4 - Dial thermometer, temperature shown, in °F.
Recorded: 65 °F
